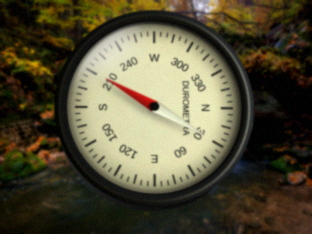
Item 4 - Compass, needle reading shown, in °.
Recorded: 210 °
